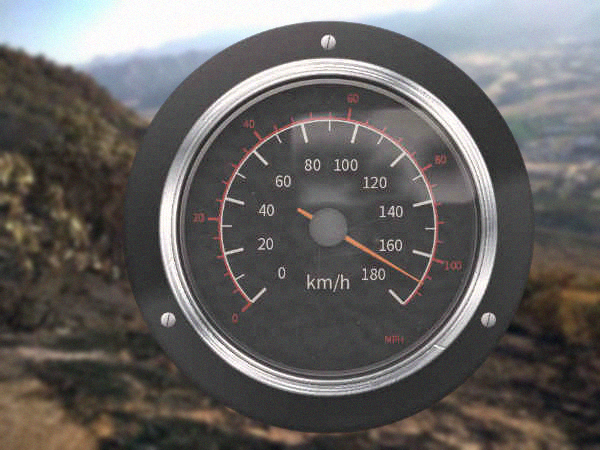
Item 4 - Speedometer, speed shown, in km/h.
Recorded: 170 km/h
